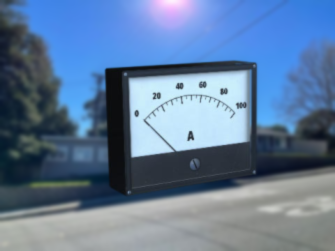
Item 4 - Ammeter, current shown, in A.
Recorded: 0 A
